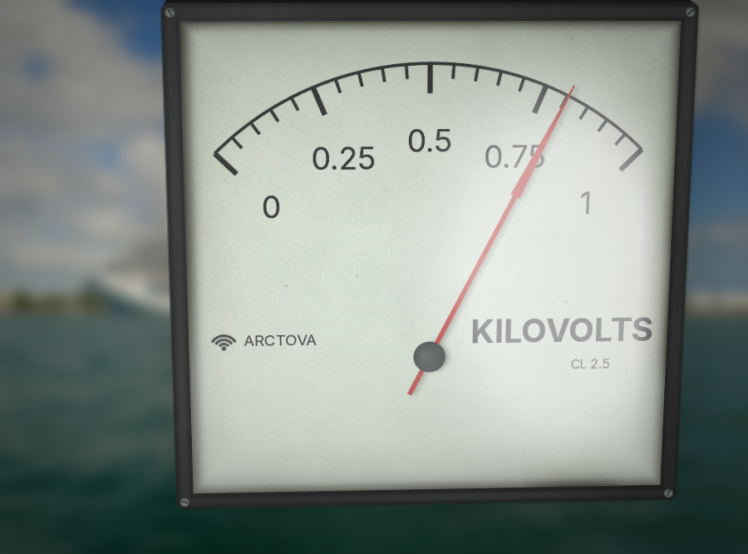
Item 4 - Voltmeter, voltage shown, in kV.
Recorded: 0.8 kV
